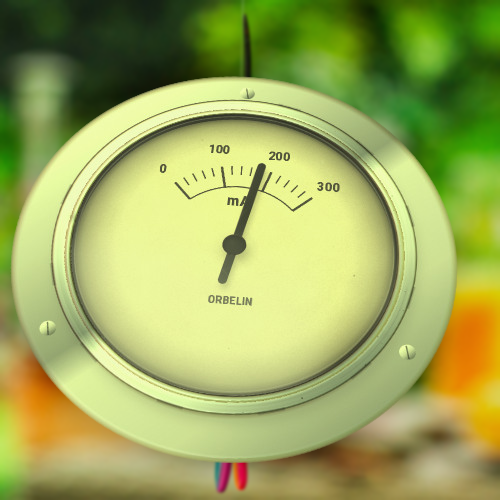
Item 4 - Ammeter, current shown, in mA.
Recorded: 180 mA
